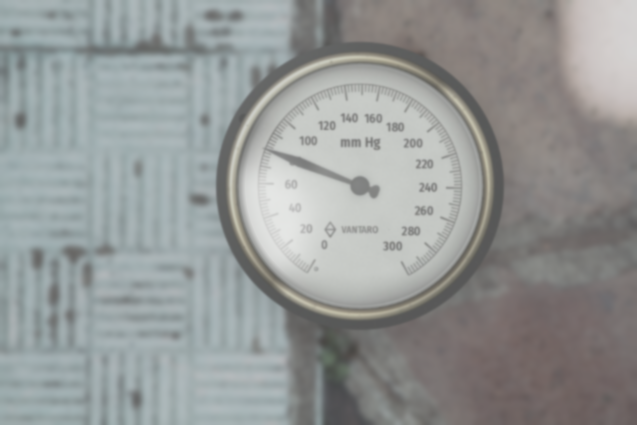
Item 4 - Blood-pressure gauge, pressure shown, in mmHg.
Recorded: 80 mmHg
